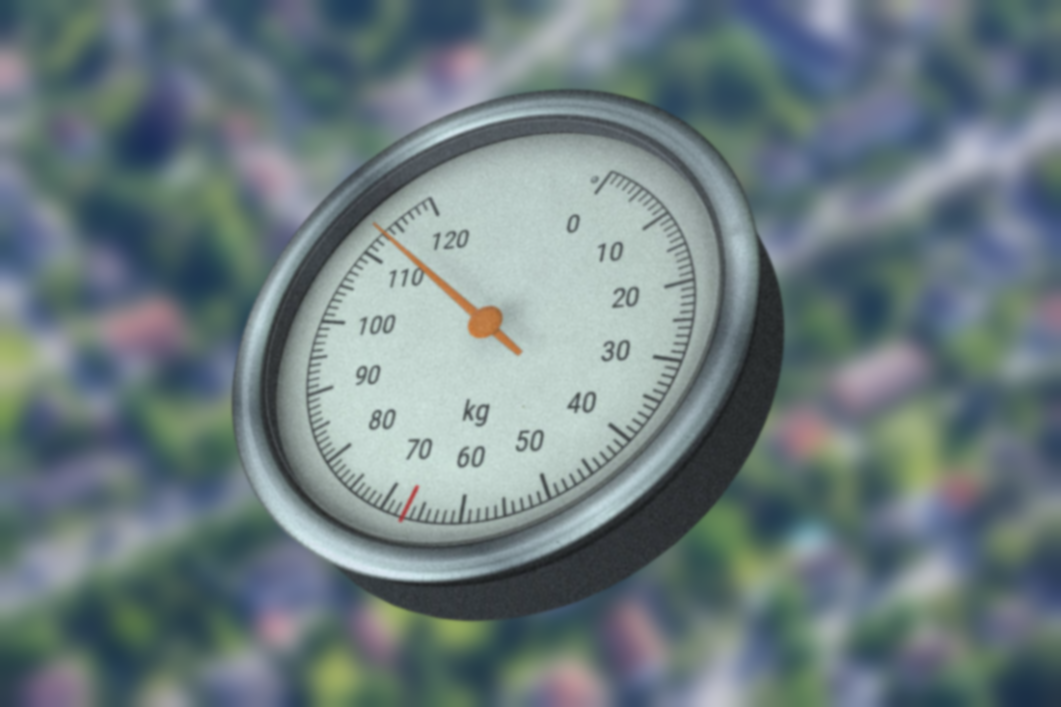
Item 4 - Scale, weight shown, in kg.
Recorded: 113 kg
